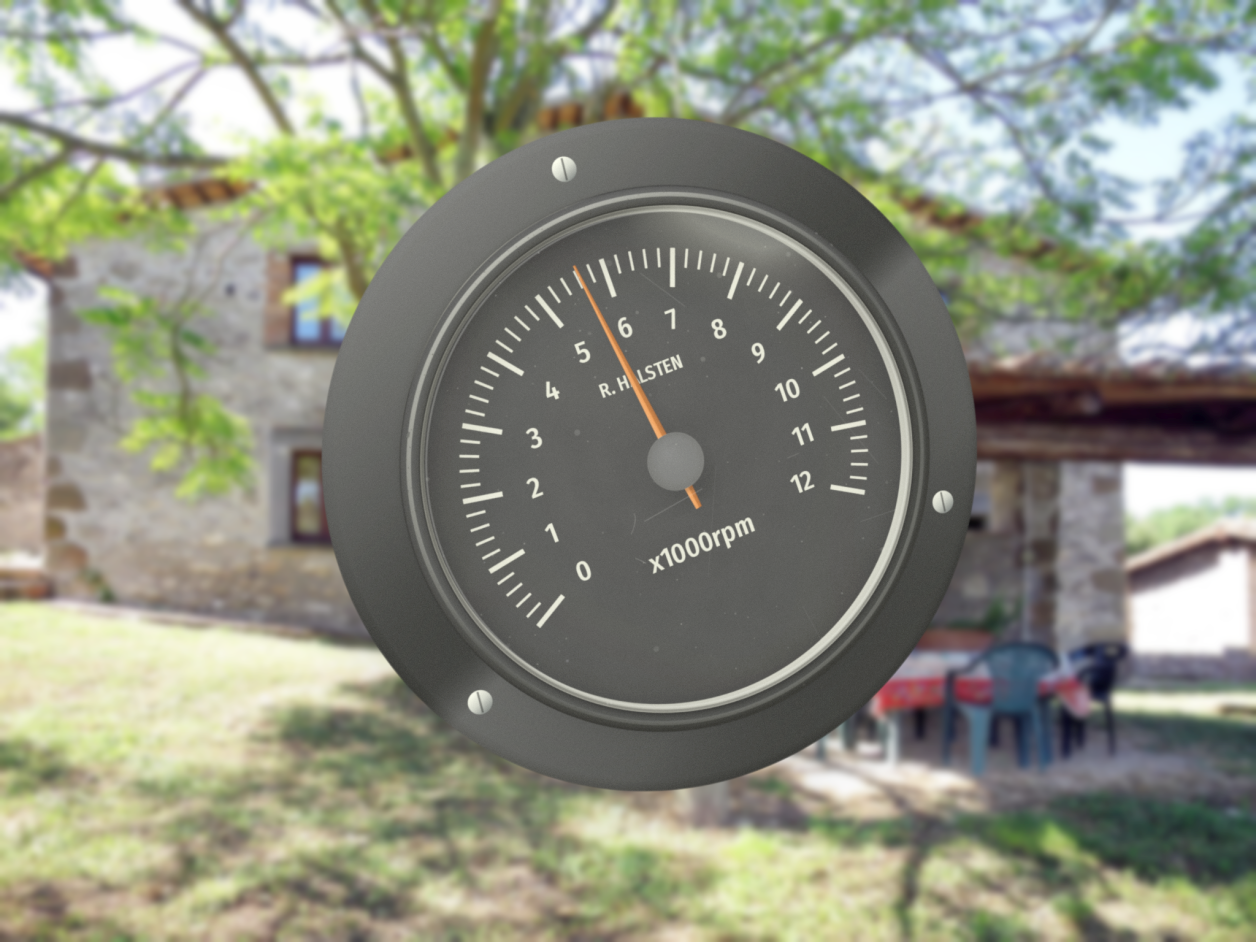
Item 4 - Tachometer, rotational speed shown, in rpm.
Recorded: 5600 rpm
